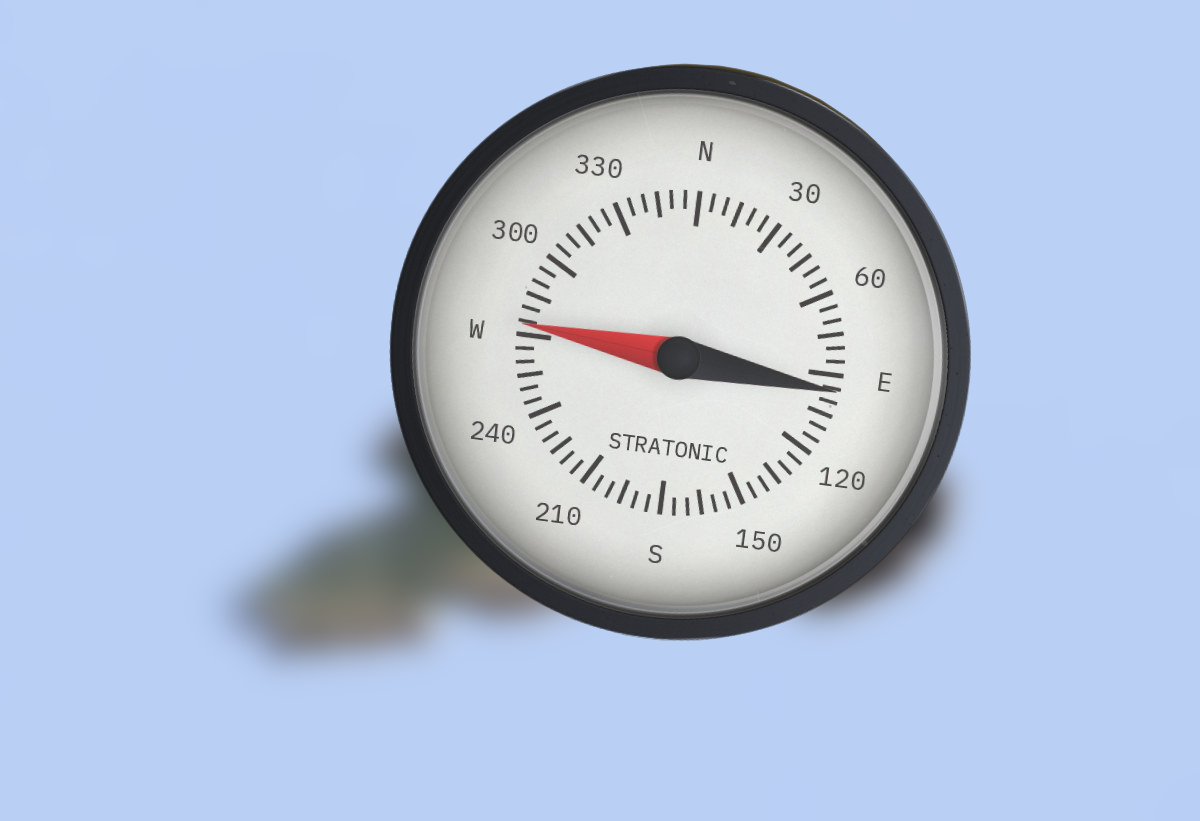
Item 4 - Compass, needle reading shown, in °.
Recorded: 275 °
